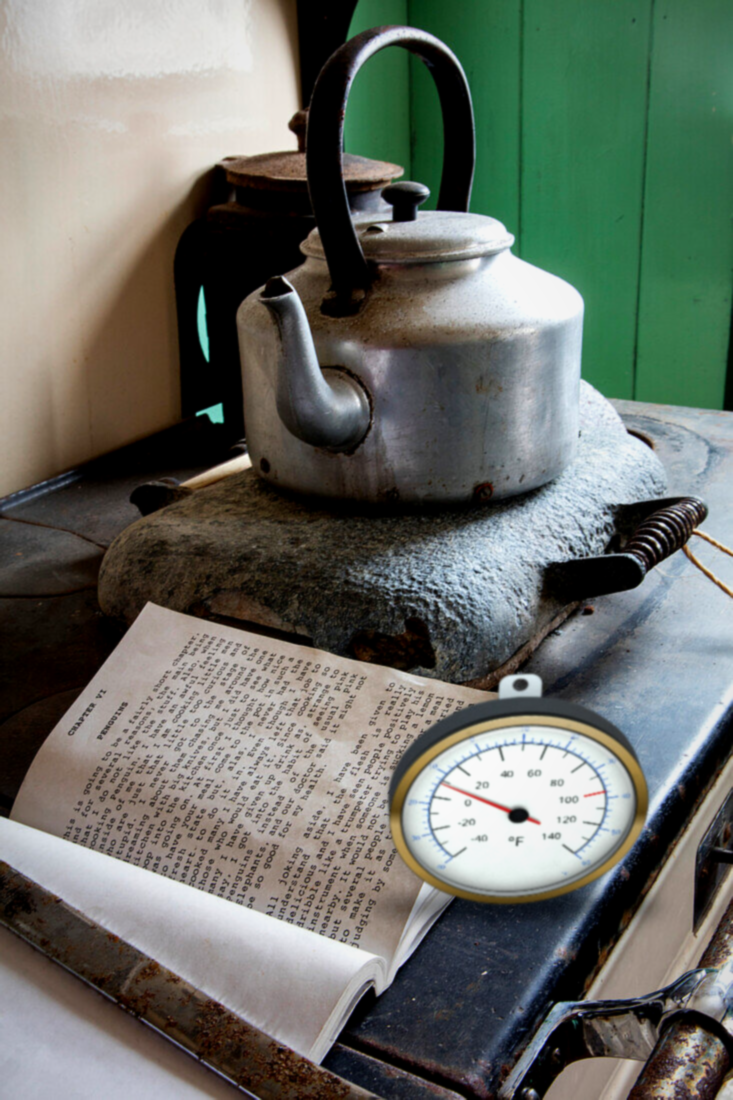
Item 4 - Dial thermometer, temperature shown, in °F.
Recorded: 10 °F
